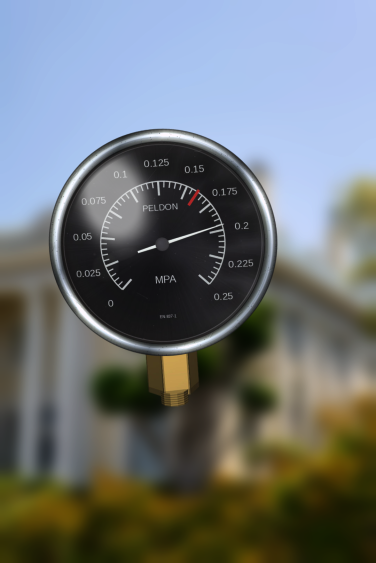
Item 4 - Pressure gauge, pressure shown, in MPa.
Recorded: 0.195 MPa
